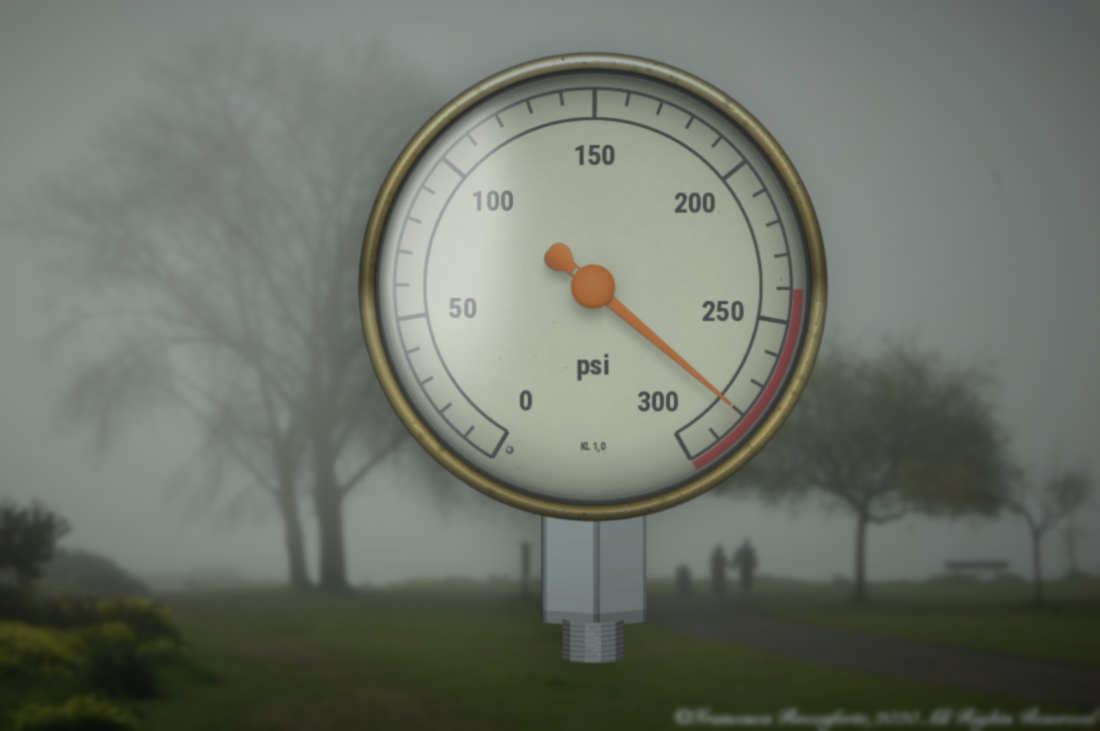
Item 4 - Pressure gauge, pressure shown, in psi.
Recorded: 280 psi
